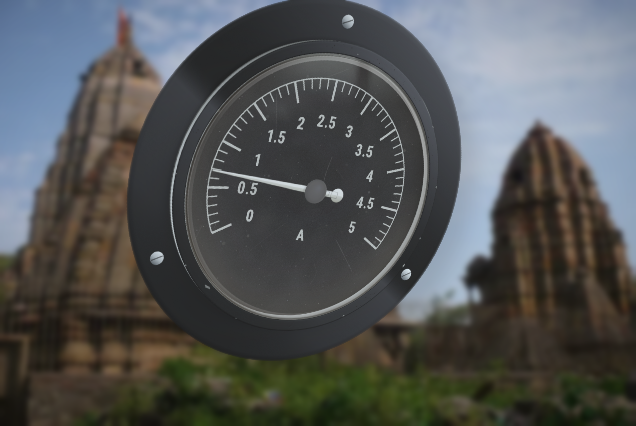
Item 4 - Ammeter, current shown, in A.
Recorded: 0.7 A
